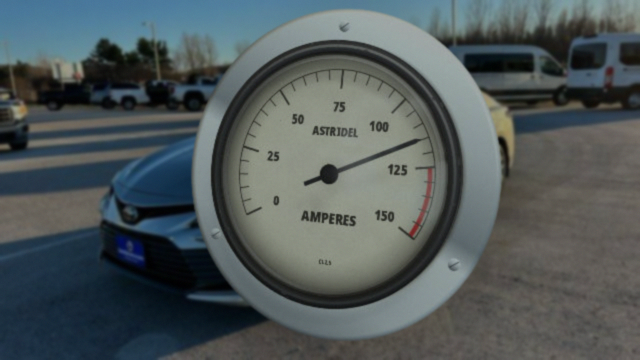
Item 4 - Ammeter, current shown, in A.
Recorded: 115 A
